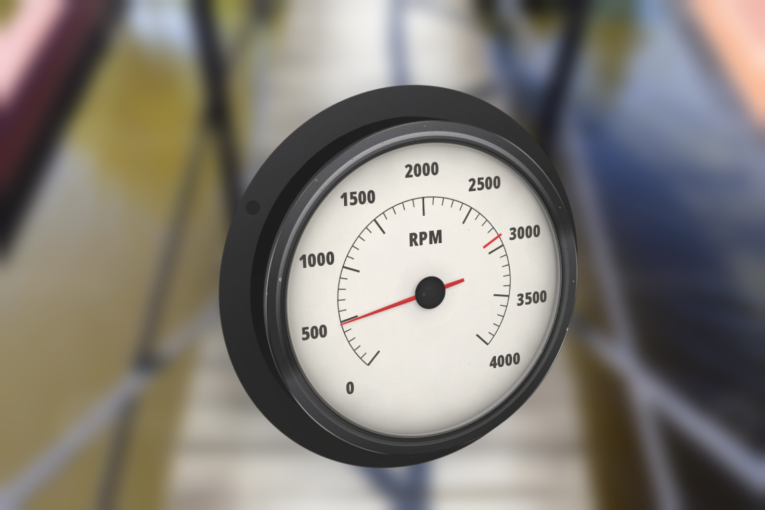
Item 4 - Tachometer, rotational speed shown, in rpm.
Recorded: 500 rpm
